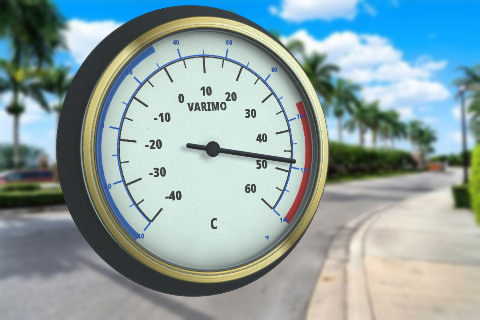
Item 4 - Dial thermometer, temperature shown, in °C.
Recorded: 47.5 °C
